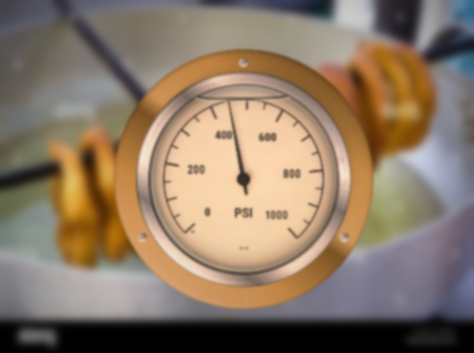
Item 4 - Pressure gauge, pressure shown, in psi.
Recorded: 450 psi
